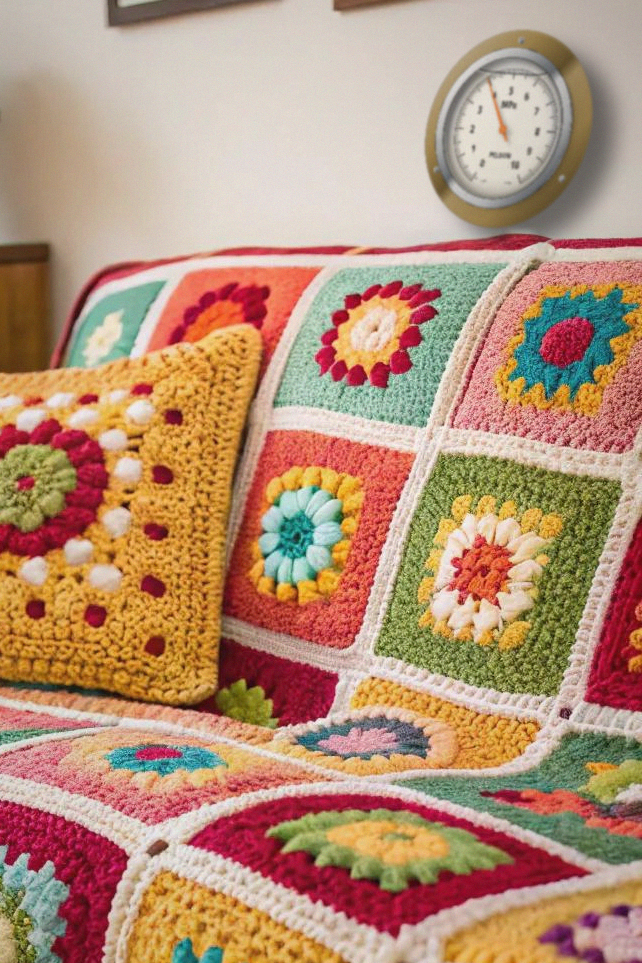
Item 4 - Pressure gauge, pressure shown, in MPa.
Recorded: 4 MPa
